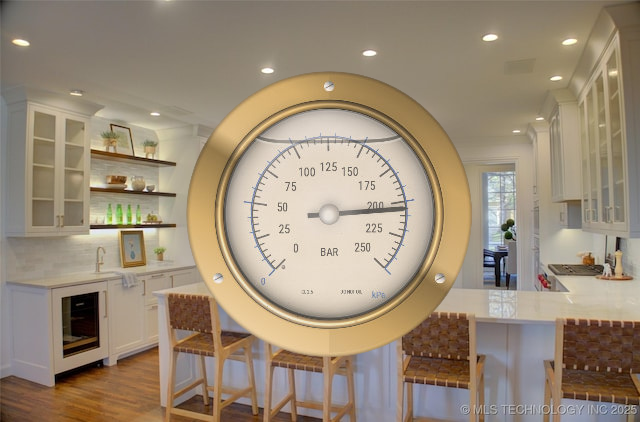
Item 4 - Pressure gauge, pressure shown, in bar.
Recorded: 205 bar
